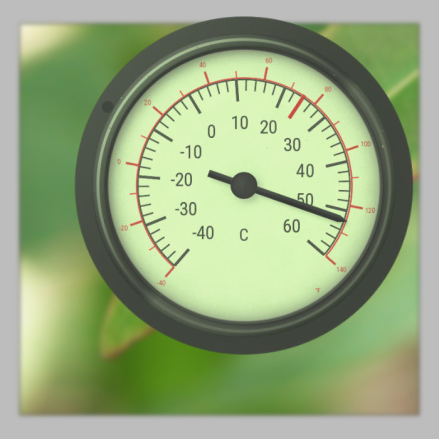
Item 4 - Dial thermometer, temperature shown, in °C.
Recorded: 52 °C
